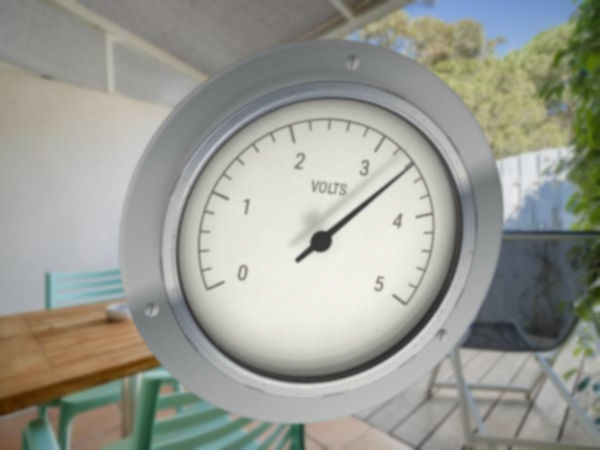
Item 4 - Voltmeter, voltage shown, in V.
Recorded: 3.4 V
